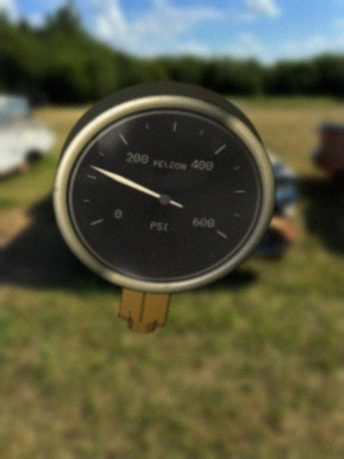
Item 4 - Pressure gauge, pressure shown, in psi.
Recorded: 125 psi
